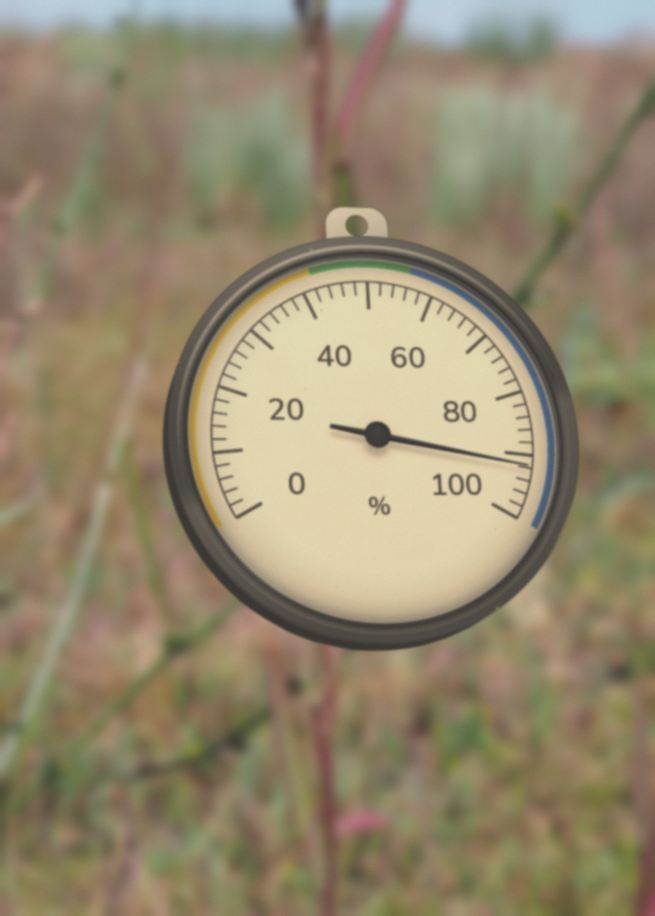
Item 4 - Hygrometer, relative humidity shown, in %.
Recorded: 92 %
